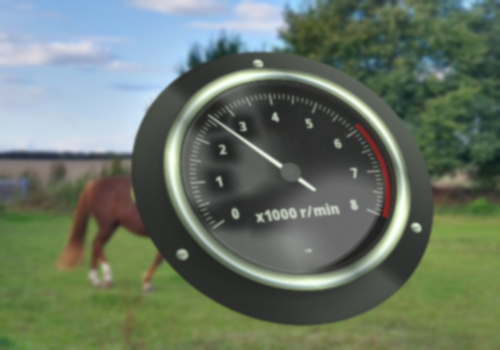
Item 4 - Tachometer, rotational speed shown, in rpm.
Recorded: 2500 rpm
